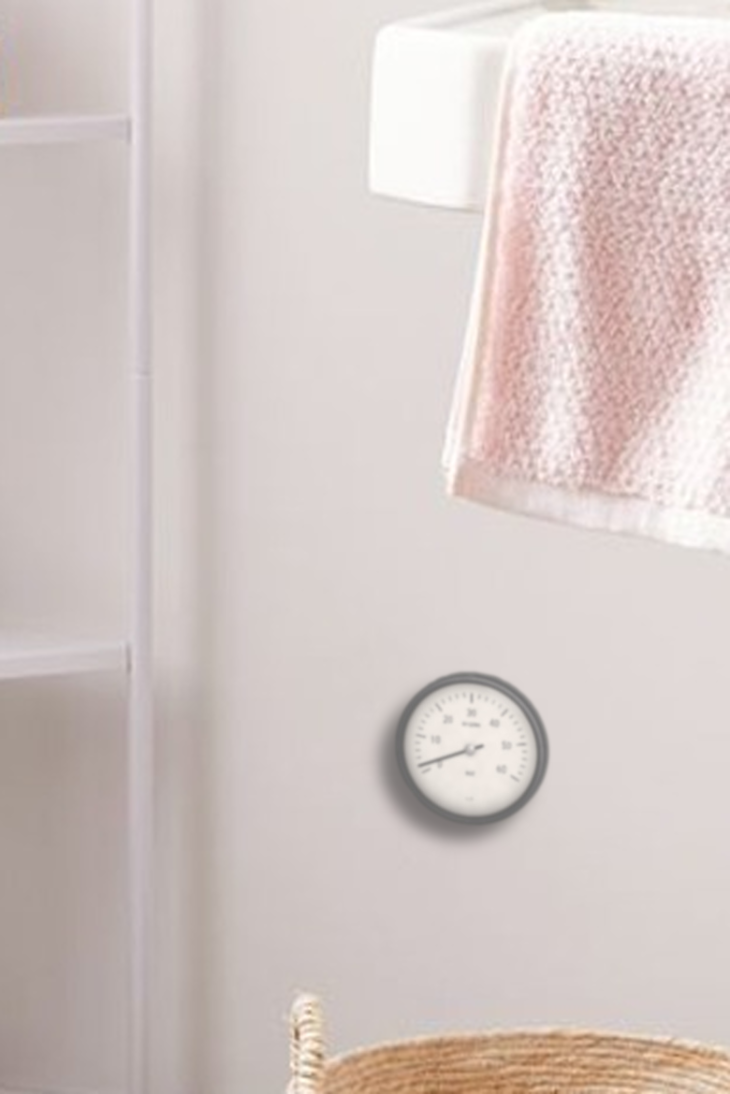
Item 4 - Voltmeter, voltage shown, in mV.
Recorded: 2 mV
